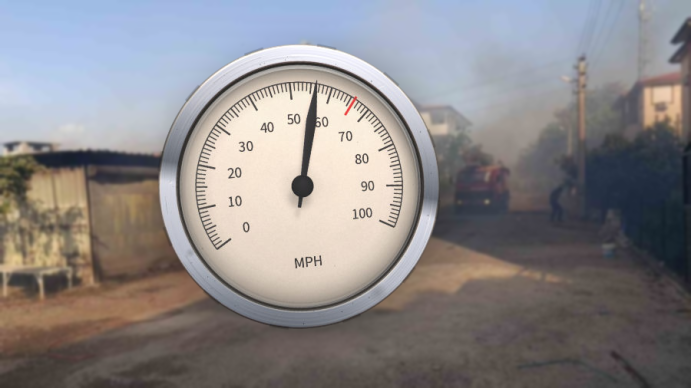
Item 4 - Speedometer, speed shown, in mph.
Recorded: 56 mph
